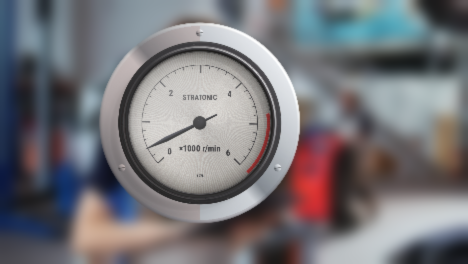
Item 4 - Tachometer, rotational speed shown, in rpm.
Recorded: 400 rpm
